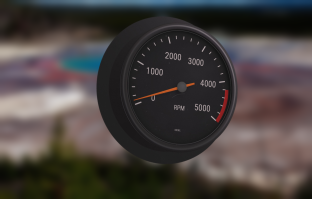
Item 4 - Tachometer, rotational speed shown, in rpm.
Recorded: 100 rpm
